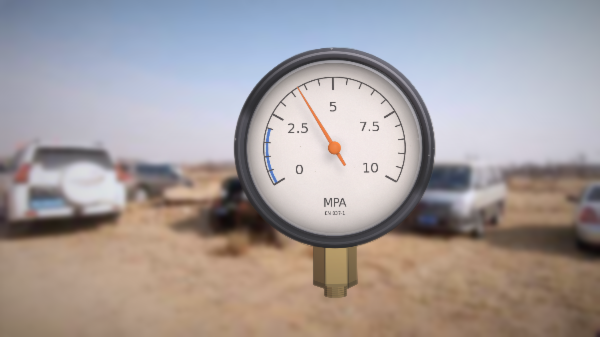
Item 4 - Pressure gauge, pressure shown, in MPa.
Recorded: 3.75 MPa
